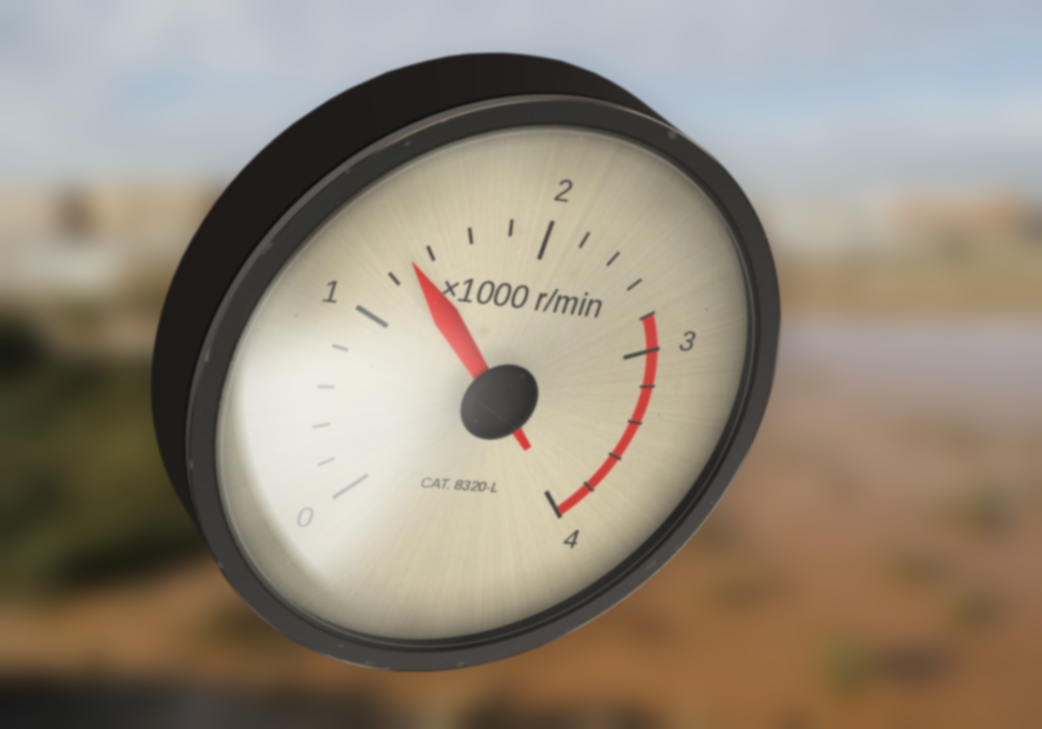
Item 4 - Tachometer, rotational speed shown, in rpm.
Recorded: 1300 rpm
